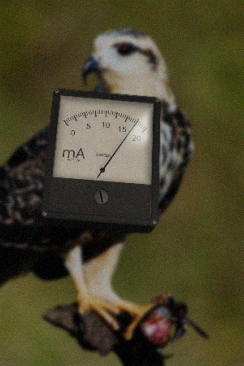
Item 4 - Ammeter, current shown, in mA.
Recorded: 17.5 mA
